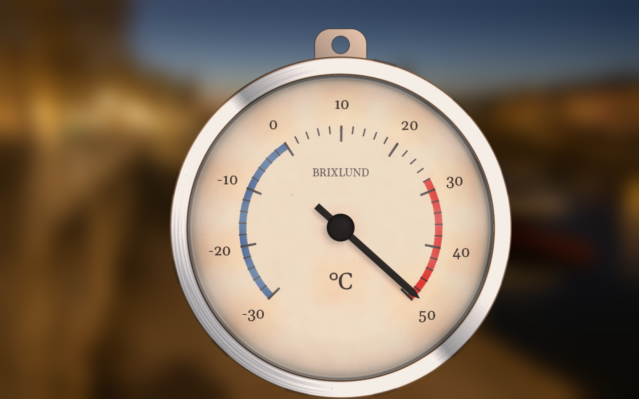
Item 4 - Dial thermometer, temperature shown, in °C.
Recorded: 49 °C
